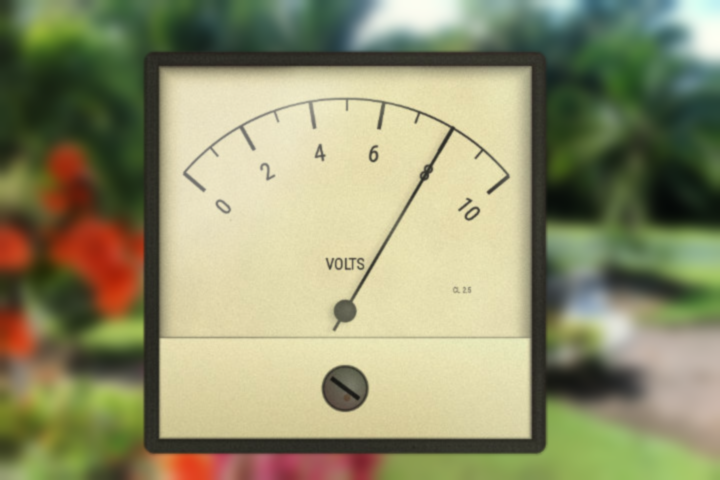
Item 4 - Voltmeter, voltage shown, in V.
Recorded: 8 V
